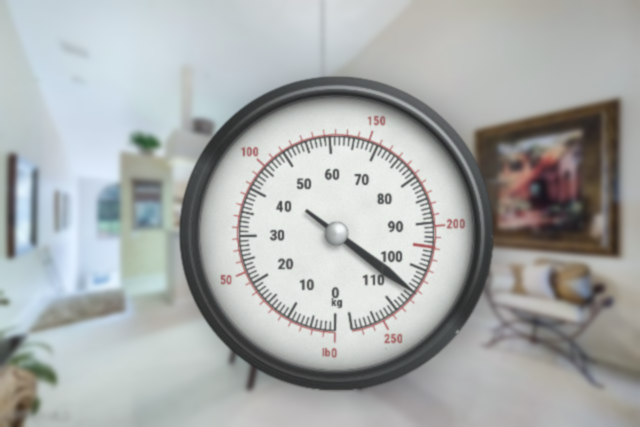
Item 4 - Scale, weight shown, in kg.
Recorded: 105 kg
